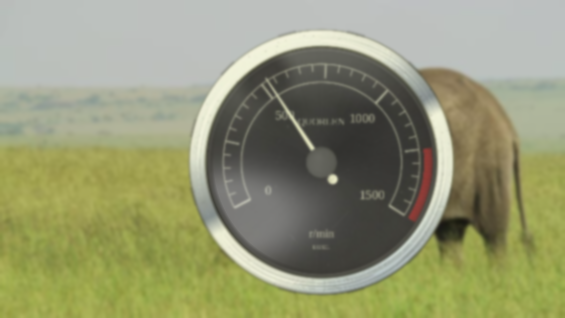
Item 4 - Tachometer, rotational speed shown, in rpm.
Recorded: 525 rpm
